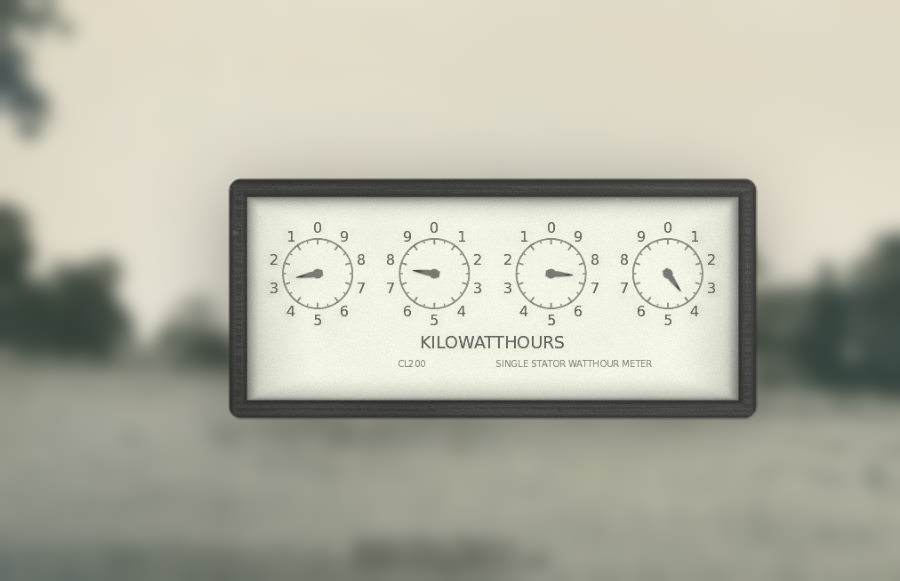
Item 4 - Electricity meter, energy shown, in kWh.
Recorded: 2774 kWh
